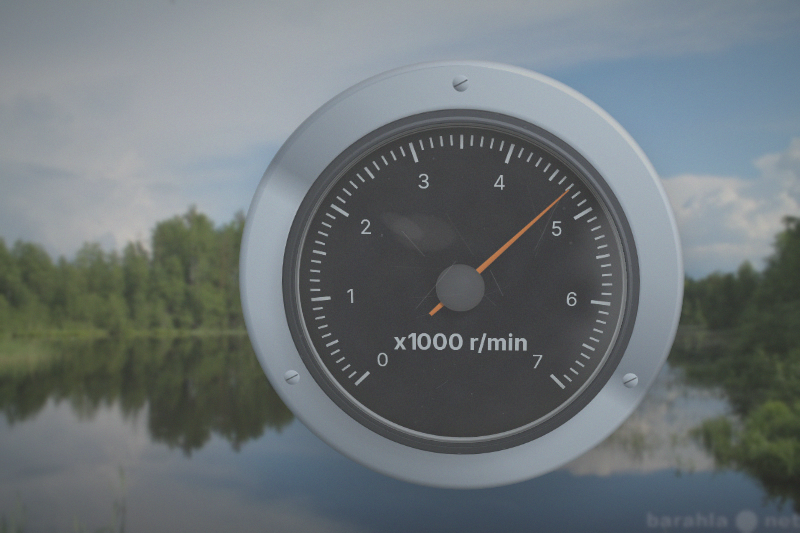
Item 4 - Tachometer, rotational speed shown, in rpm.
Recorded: 4700 rpm
